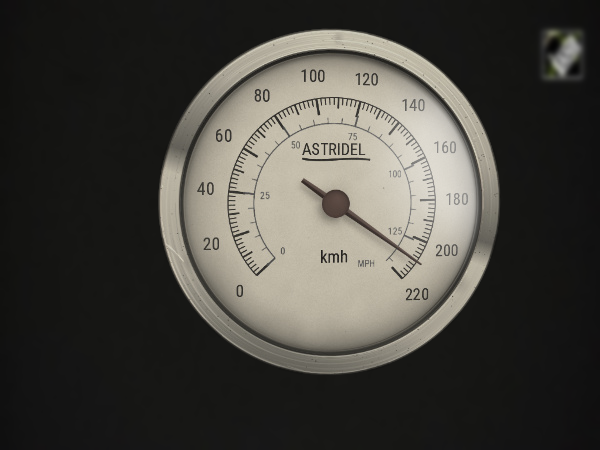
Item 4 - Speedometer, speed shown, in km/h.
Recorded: 210 km/h
